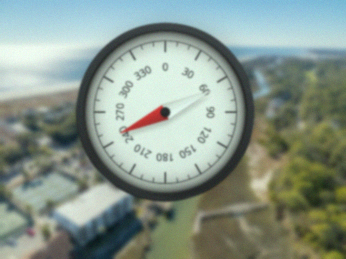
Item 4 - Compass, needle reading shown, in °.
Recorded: 245 °
